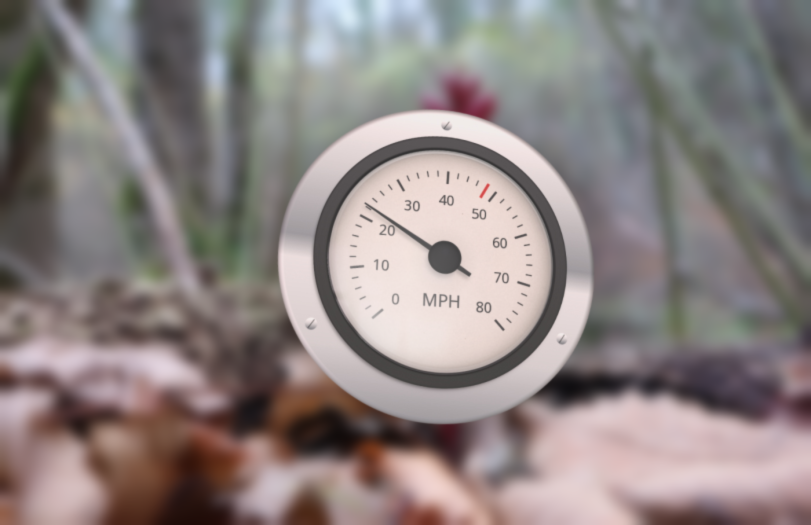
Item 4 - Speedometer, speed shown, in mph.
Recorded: 22 mph
